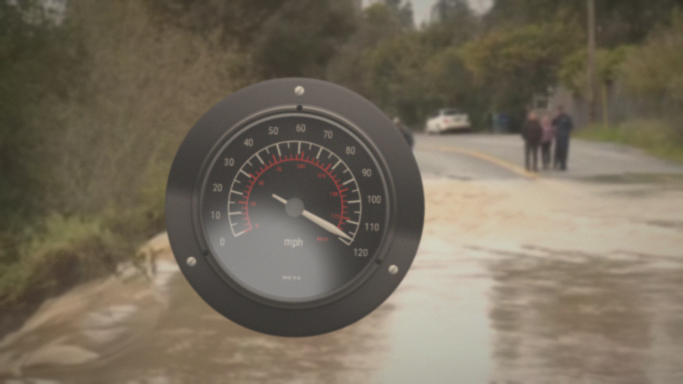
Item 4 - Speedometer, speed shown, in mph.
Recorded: 117.5 mph
